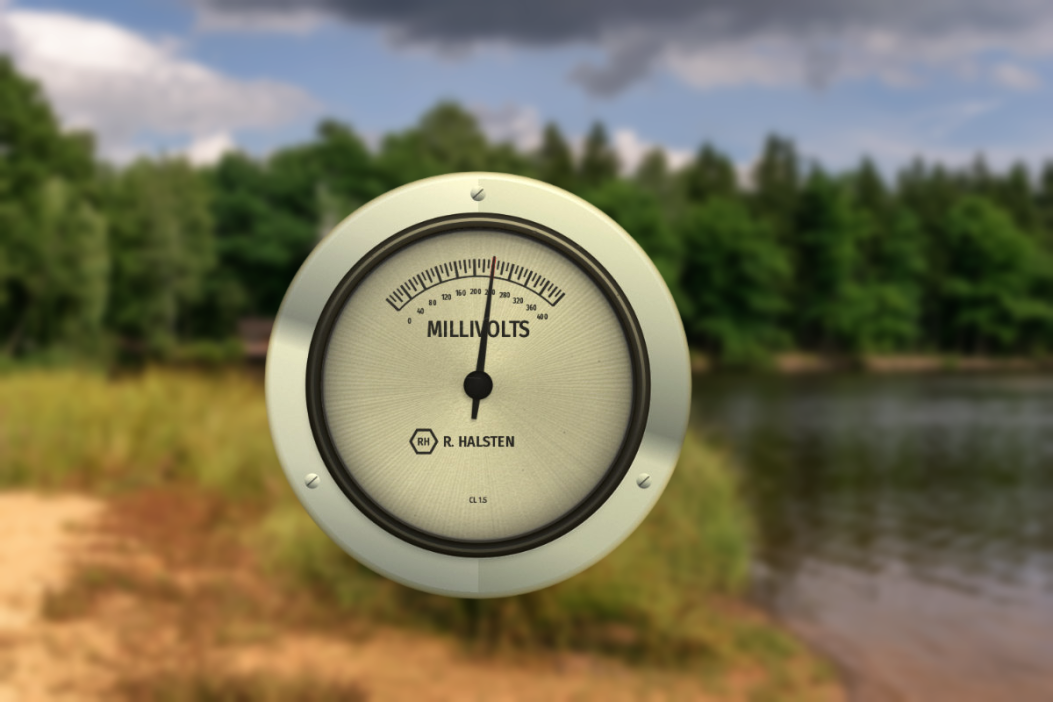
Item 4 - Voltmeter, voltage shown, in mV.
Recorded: 240 mV
